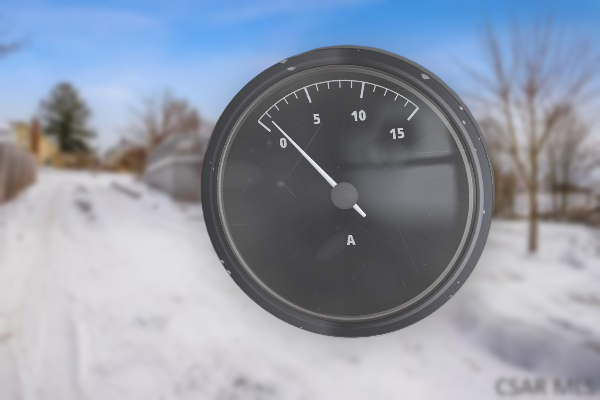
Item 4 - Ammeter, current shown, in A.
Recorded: 1 A
